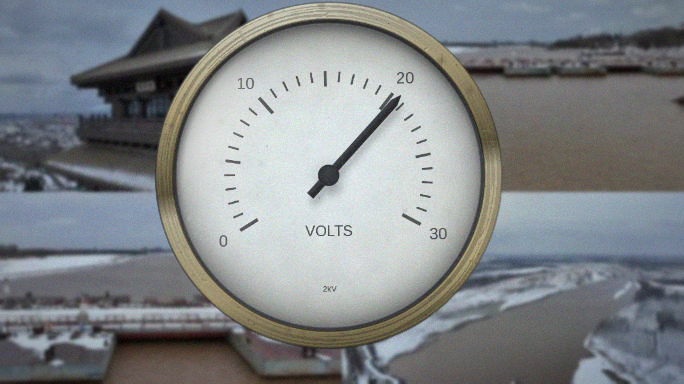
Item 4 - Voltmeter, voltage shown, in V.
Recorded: 20.5 V
